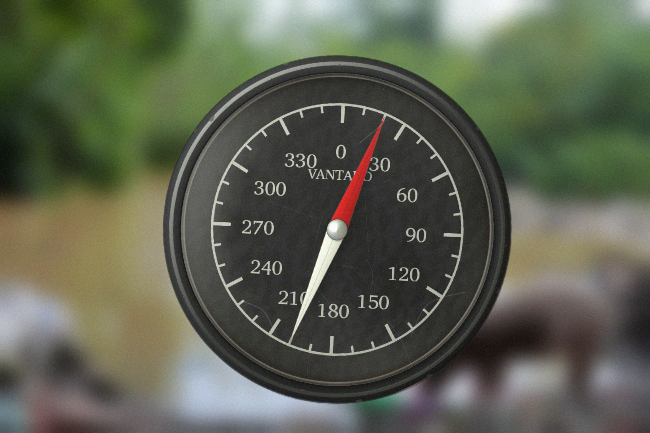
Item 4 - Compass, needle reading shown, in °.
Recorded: 20 °
